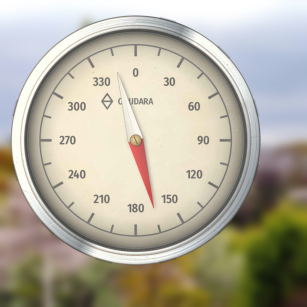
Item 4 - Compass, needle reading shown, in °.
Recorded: 165 °
